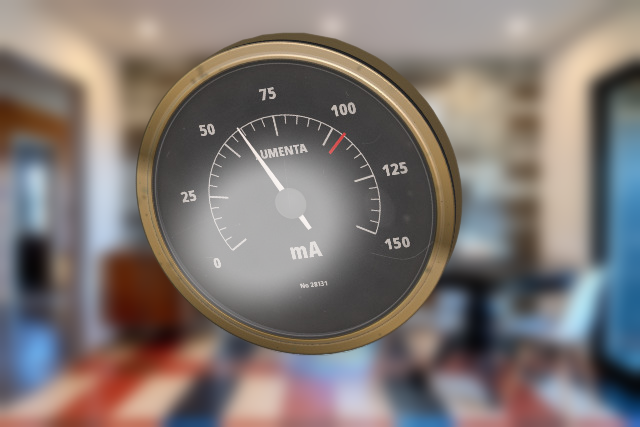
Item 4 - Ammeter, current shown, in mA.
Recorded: 60 mA
